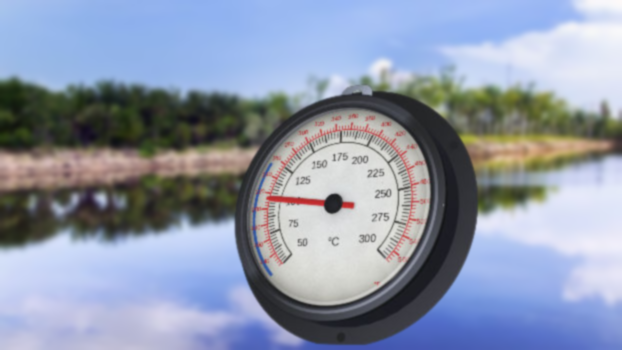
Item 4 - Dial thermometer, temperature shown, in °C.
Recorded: 100 °C
